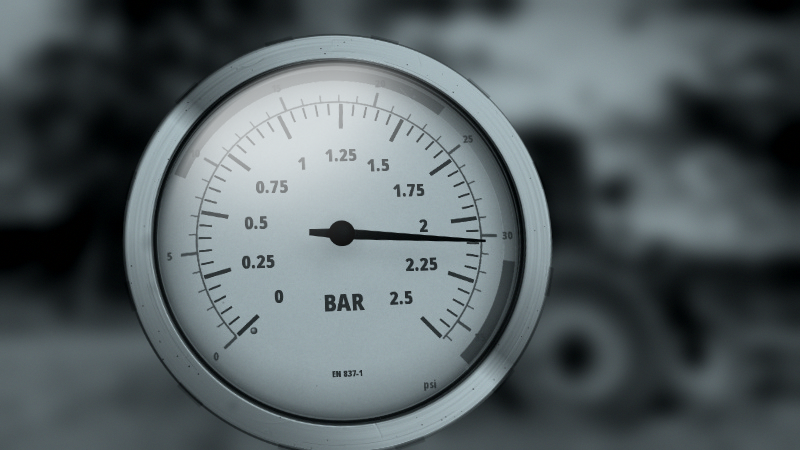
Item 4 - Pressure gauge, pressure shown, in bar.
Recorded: 2.1 bar
